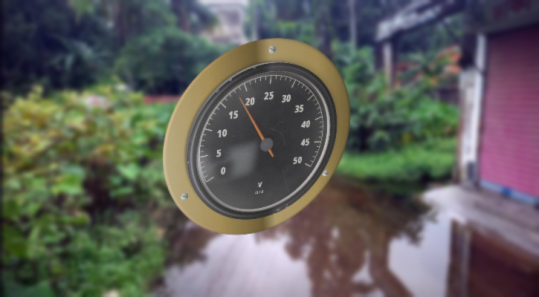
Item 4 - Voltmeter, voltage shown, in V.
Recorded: 18 V
